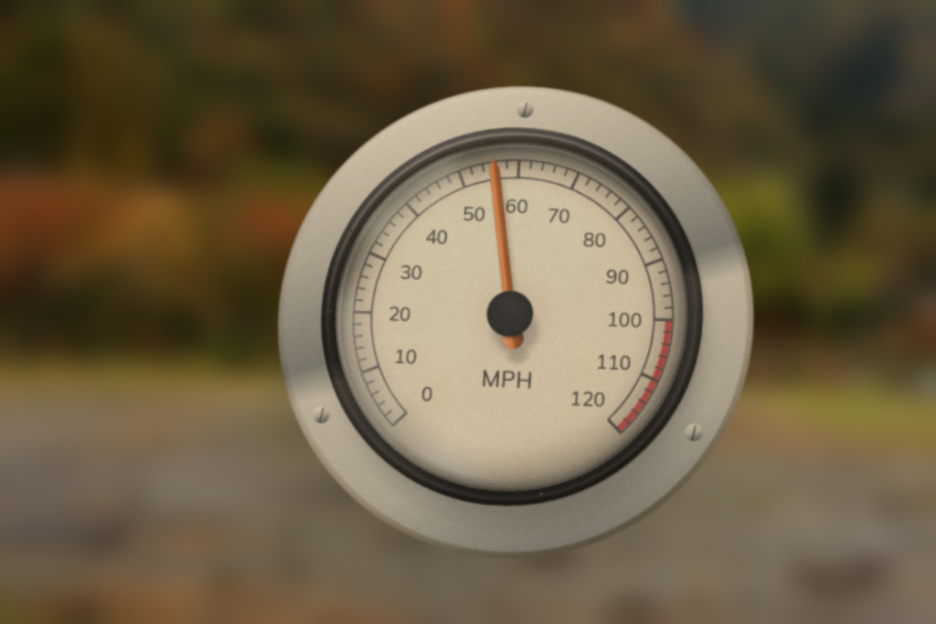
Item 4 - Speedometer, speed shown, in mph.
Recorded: 56 mph
